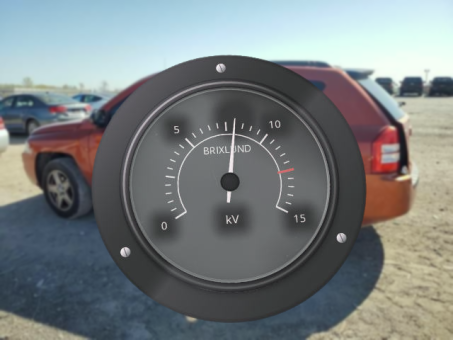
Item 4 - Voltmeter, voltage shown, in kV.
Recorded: 8 kV
